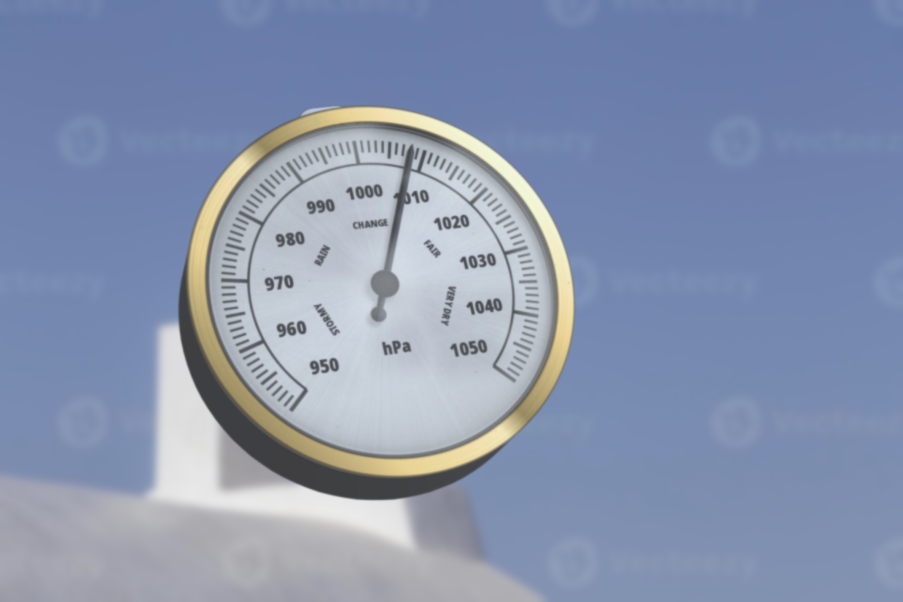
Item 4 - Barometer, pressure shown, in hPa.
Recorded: 1008 hPa
